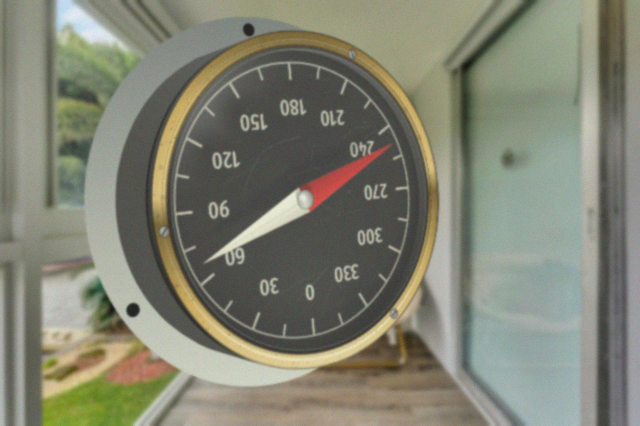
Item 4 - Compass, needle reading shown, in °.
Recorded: 247.5 °
